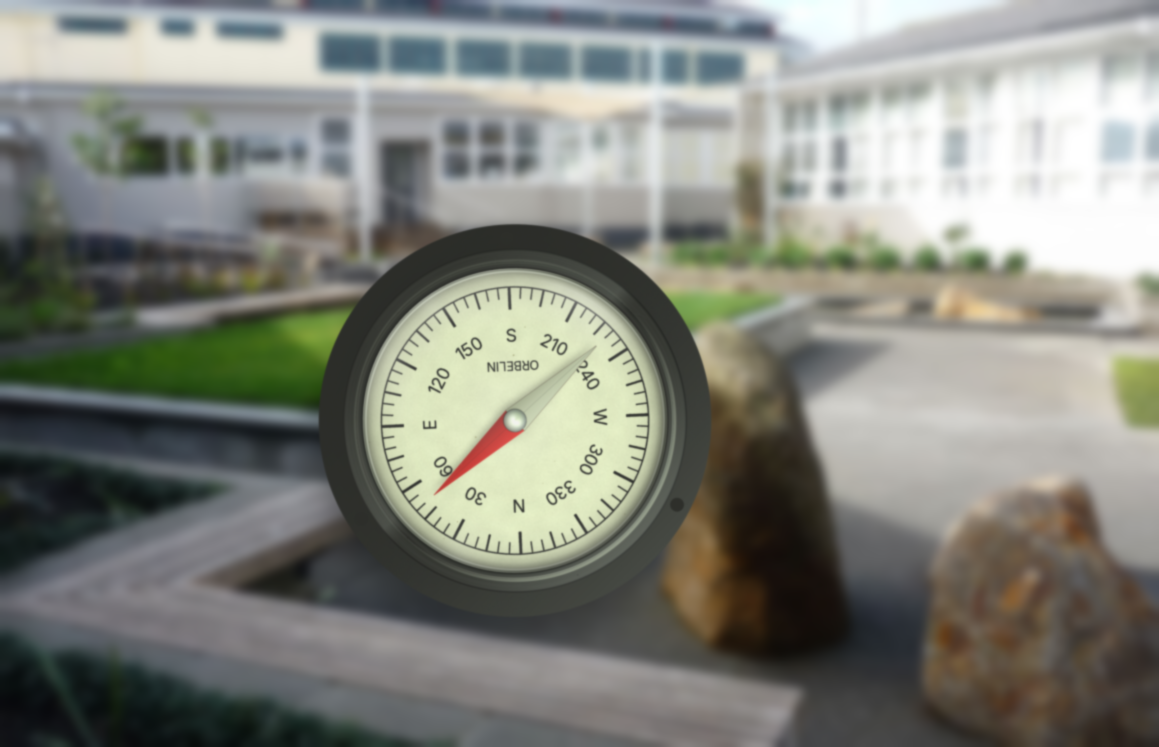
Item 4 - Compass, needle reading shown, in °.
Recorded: 50 °
